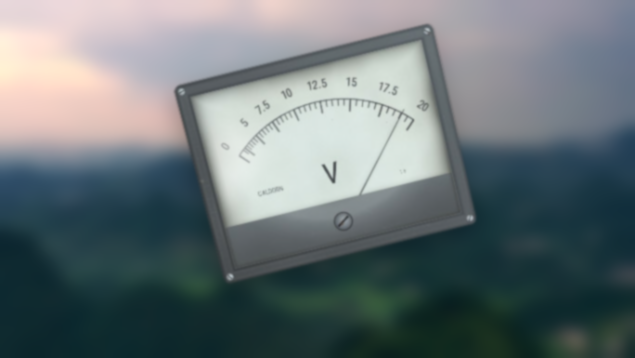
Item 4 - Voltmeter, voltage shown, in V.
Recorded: 19 V
